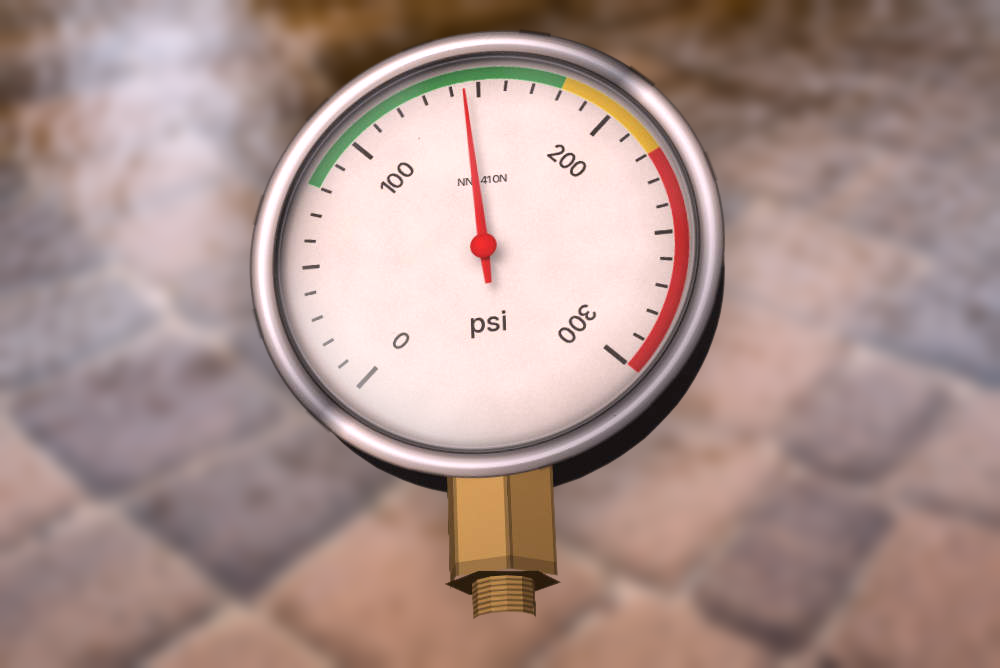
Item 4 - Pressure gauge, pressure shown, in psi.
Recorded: 145 psi
